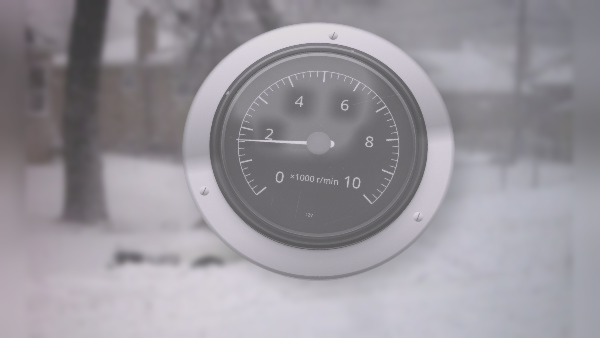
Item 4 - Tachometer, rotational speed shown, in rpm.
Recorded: 1600 rpm
